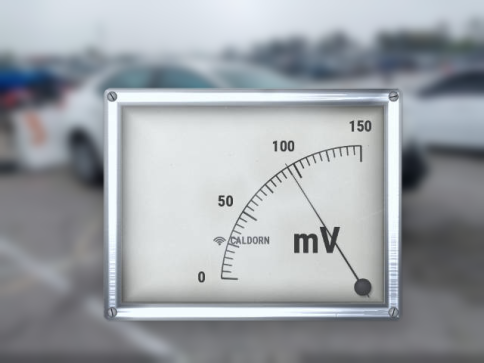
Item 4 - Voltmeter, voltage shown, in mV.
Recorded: 95 mV
